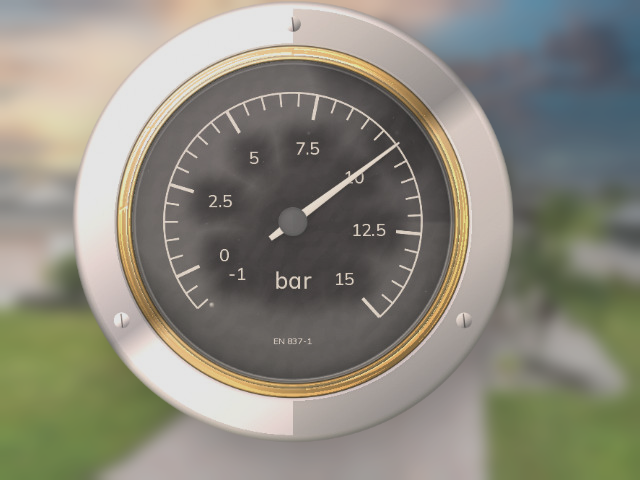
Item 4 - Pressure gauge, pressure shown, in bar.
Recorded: 10 bar
